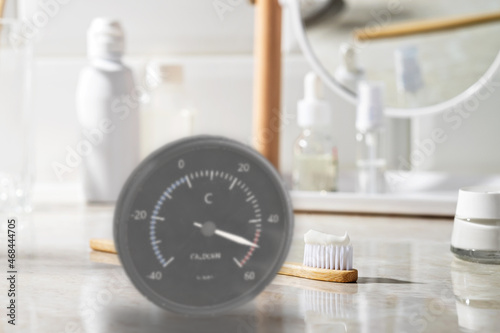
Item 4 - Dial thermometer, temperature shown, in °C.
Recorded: 50 °C
